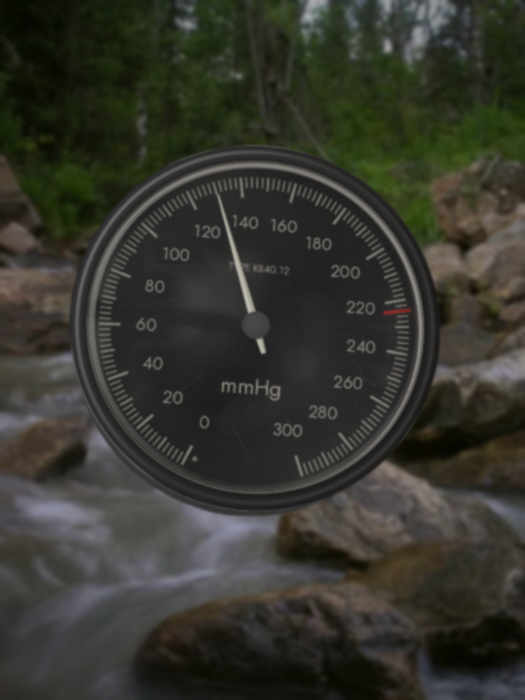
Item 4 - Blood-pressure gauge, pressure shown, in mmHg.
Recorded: 130 mmHg
